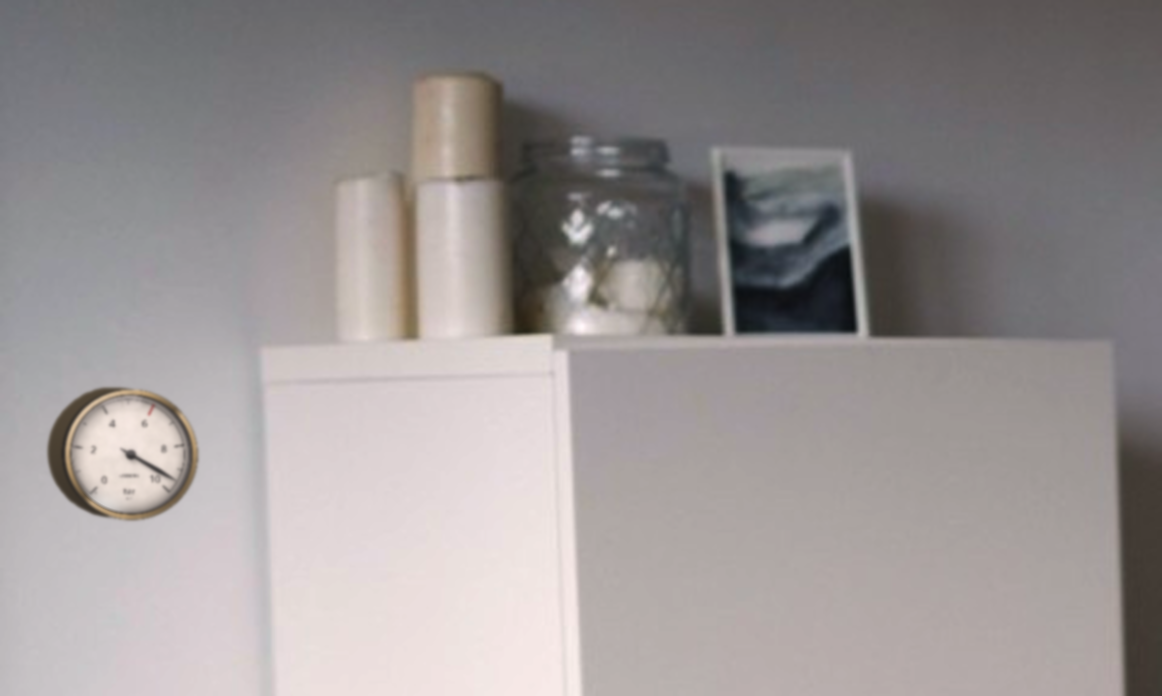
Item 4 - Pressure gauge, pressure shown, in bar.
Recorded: 9.5 bar
